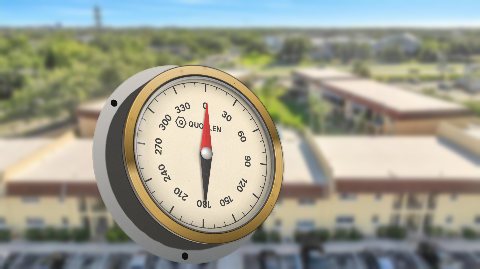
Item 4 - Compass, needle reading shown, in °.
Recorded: 0 °
